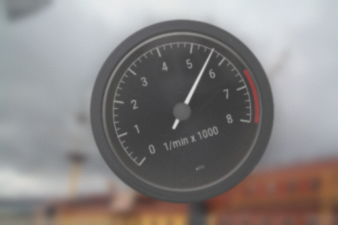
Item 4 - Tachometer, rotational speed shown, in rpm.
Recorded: 5600 rpm
